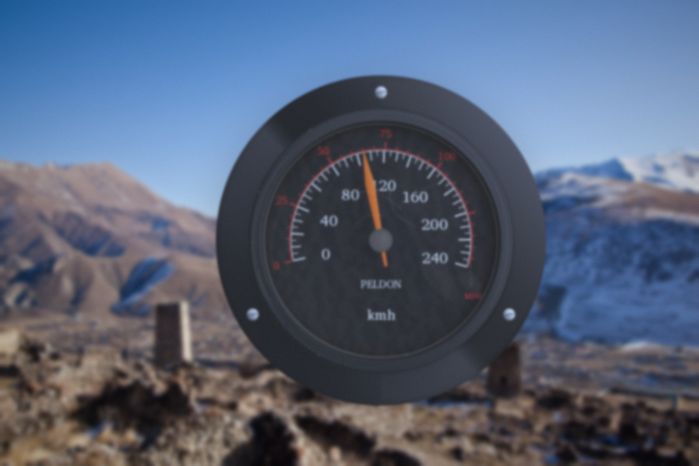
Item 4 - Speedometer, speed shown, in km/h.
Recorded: 105 km/h
